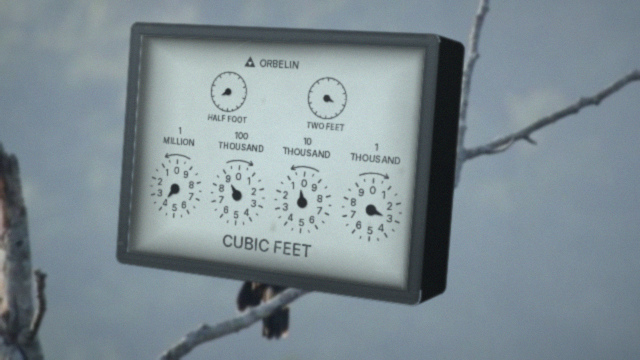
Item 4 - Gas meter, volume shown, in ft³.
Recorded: 390300 ft³
